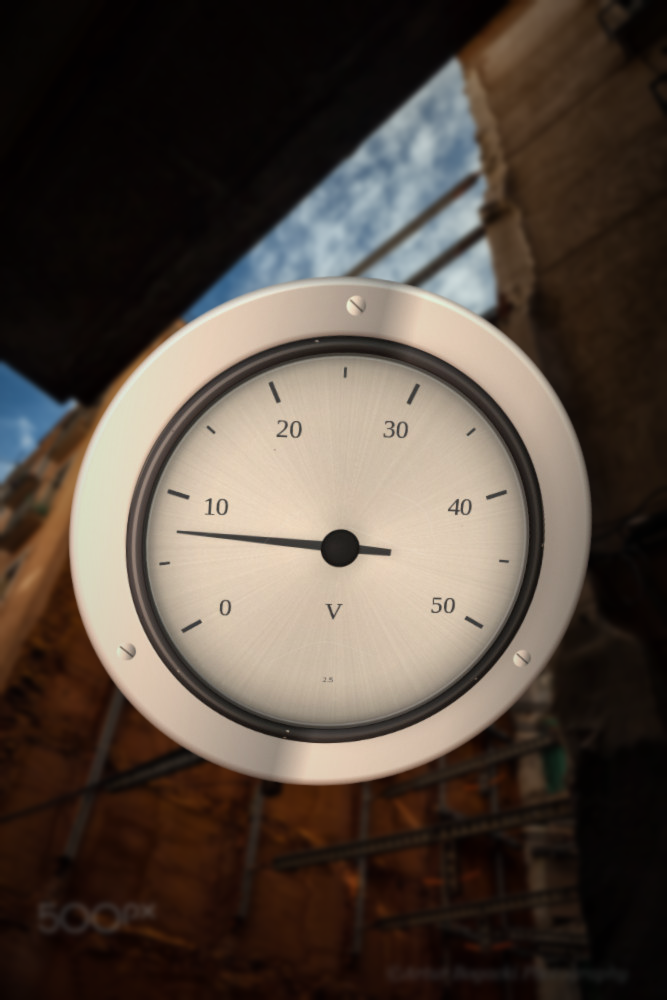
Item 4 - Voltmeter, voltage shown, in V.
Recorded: 7.5 V
